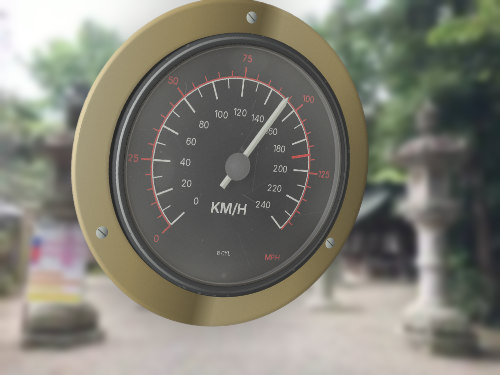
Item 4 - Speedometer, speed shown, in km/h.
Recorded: 150 km/h
